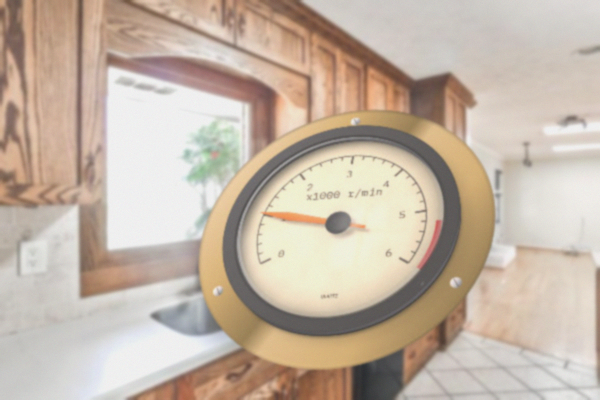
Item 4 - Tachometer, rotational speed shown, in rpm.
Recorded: 1000 rpm
